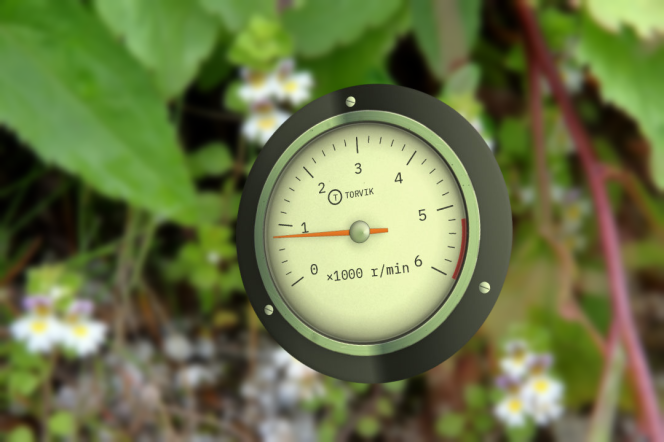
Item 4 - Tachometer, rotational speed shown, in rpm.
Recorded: 800 rpm
